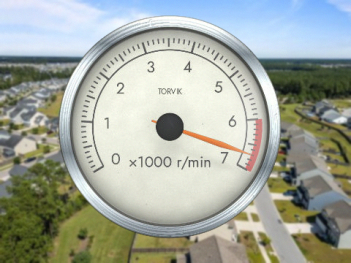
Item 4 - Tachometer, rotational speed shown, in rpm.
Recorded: 6700 rpm
